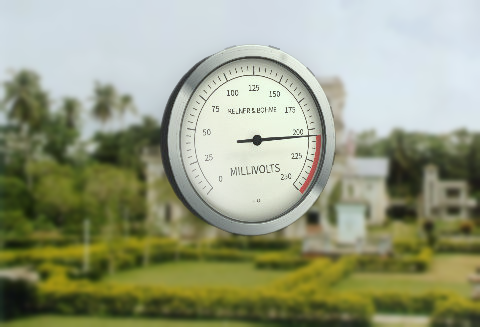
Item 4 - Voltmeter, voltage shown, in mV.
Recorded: 205 mV
